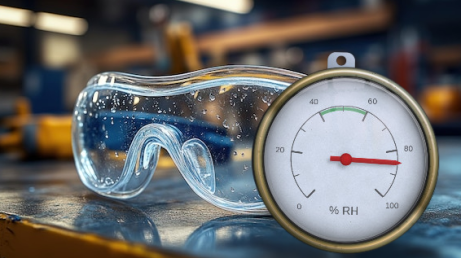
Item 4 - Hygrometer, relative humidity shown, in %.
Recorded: 85 %
